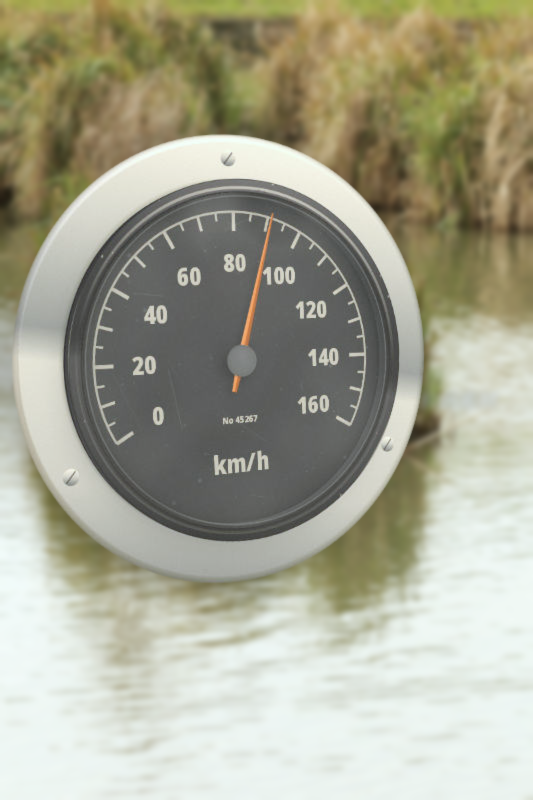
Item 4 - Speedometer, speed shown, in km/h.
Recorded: 90 km/h
